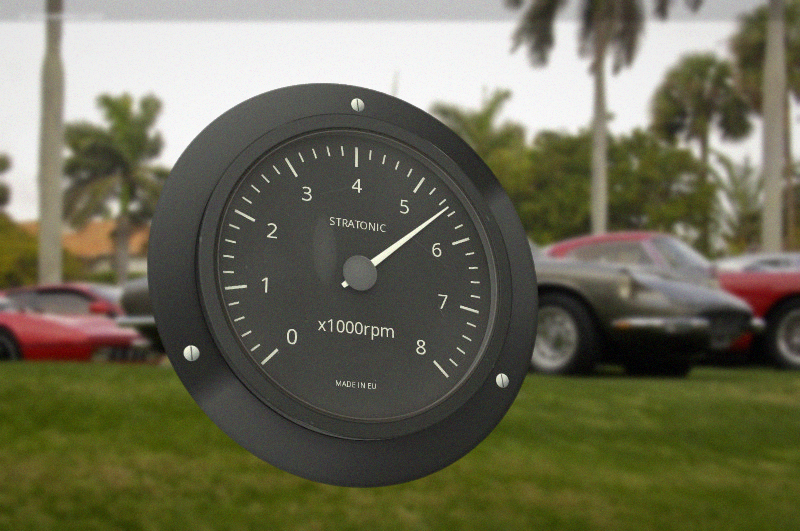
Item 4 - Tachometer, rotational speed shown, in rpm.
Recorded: 5500 rpm
